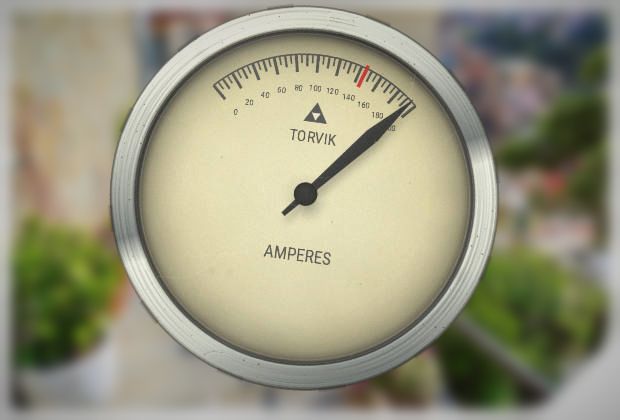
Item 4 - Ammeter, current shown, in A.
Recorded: 195 A
